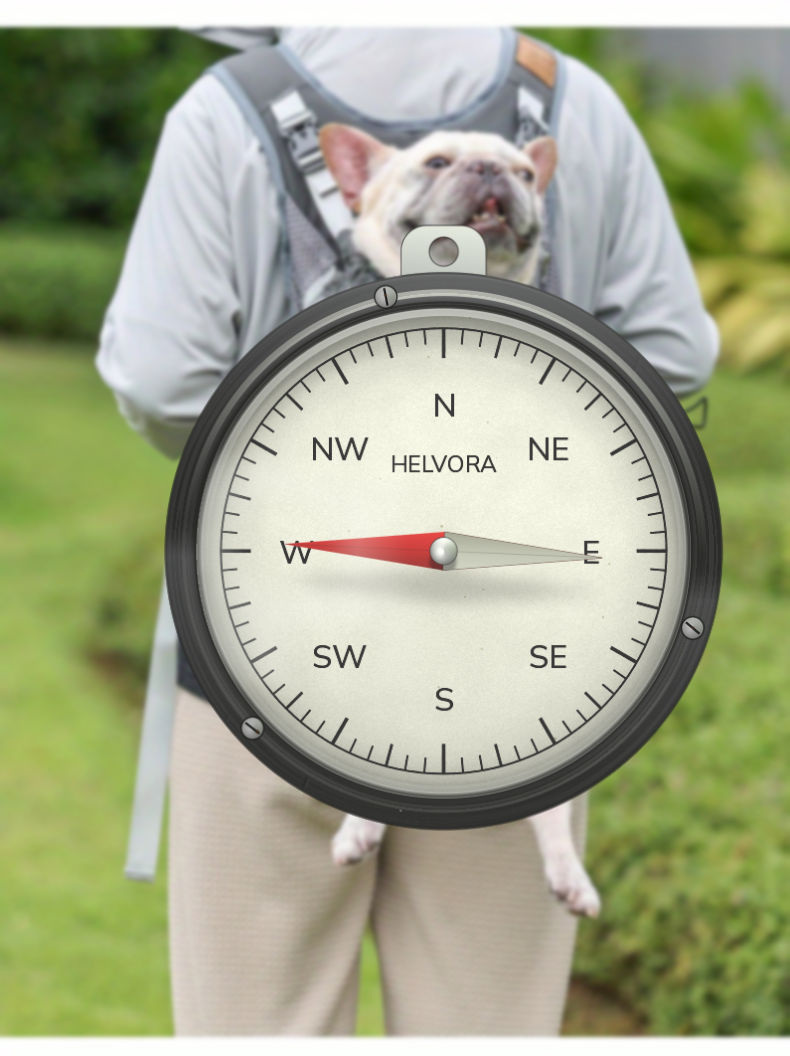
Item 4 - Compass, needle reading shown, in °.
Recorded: 272.5 °
